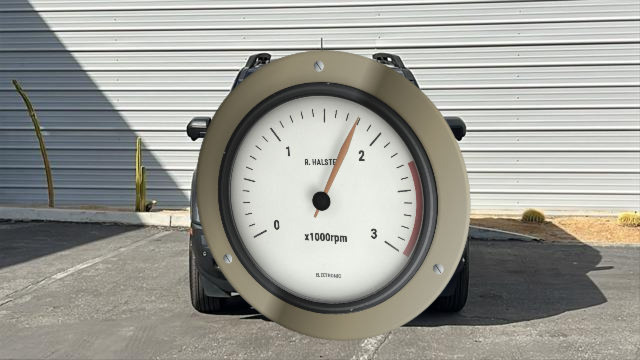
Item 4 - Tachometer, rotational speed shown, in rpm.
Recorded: 1800 rpm
